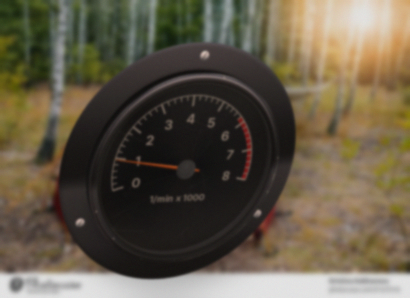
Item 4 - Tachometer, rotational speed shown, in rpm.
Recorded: 1000 rpm
